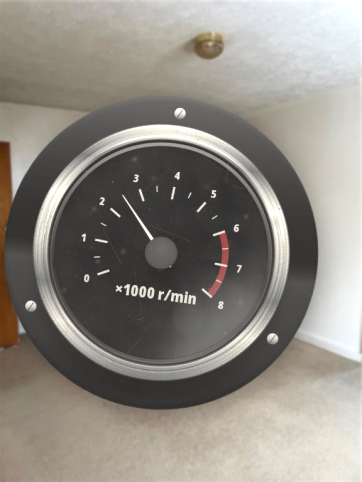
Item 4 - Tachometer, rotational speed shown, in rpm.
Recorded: 2500 rpm
